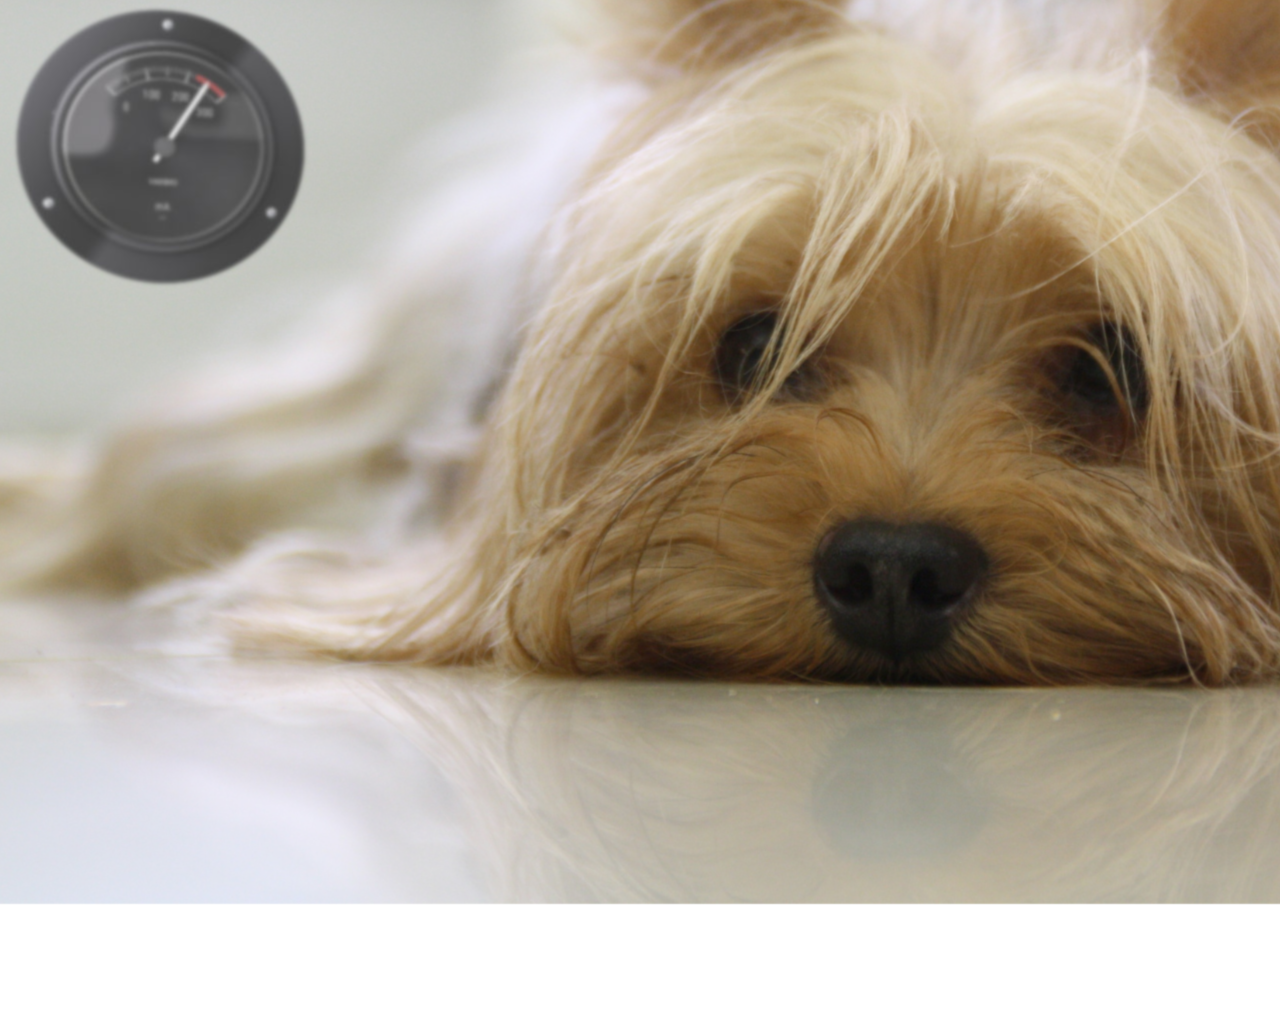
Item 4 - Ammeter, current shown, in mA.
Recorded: 250 mA
